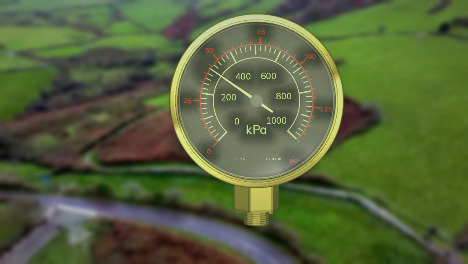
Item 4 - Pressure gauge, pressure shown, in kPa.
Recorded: 300 kPa
